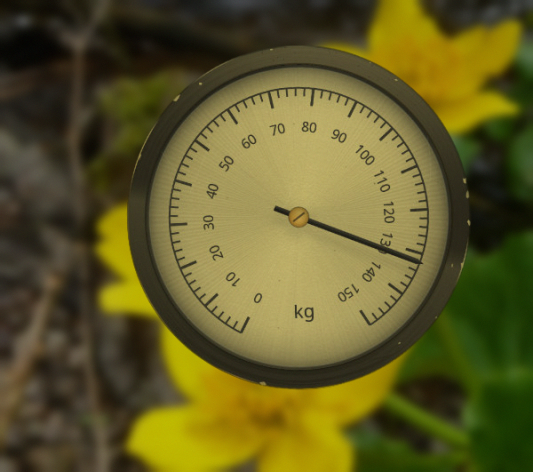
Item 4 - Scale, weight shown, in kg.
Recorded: 132 kg
